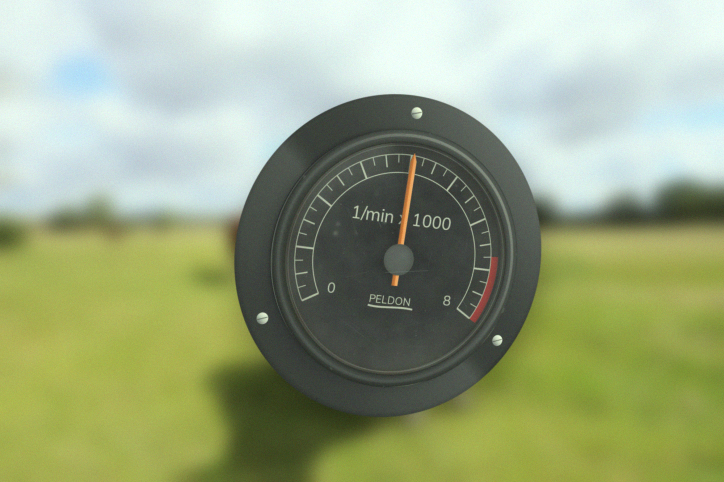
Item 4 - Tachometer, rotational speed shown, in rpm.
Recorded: 4000 rpm
